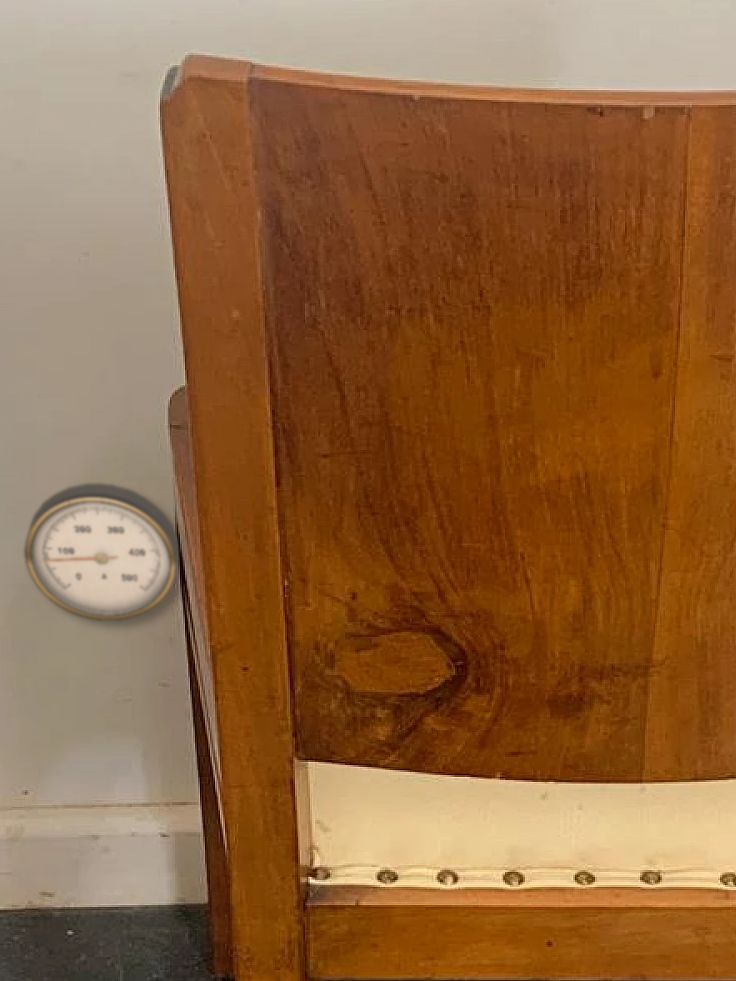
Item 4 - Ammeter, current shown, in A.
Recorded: 75 A
